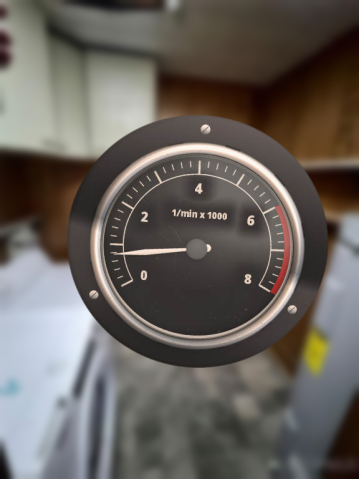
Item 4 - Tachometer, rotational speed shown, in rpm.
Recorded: 800 rpm
